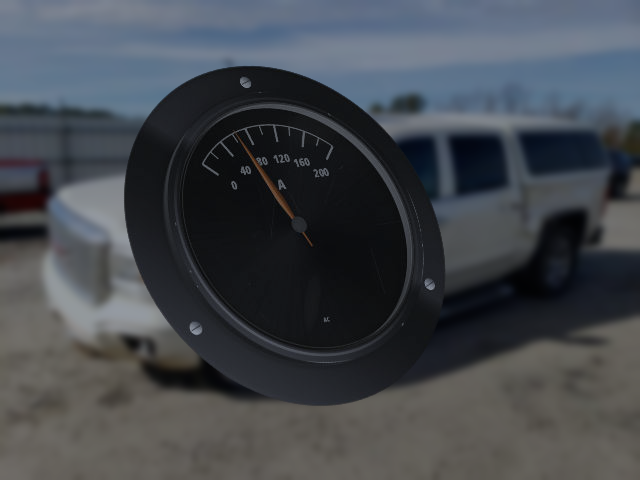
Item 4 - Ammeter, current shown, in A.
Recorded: 60 A
